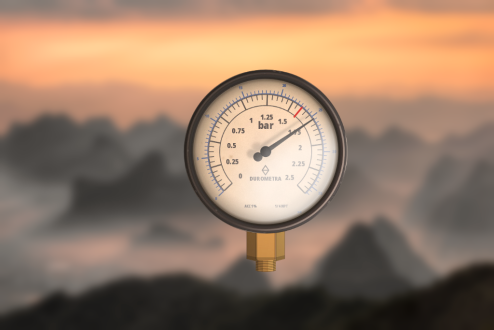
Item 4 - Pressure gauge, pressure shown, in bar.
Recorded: 1.75 bar
